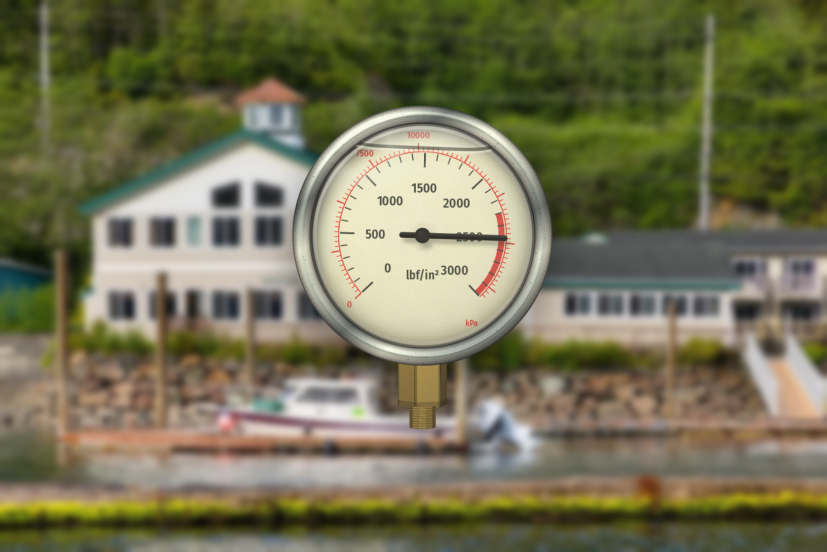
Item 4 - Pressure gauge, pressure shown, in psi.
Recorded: 2500 psi
